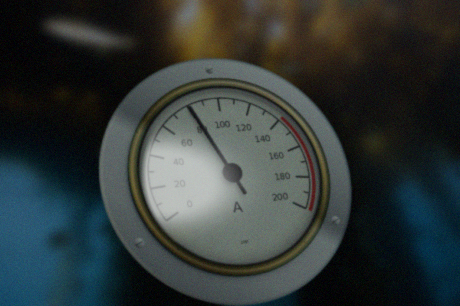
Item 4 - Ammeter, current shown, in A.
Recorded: 80 A
